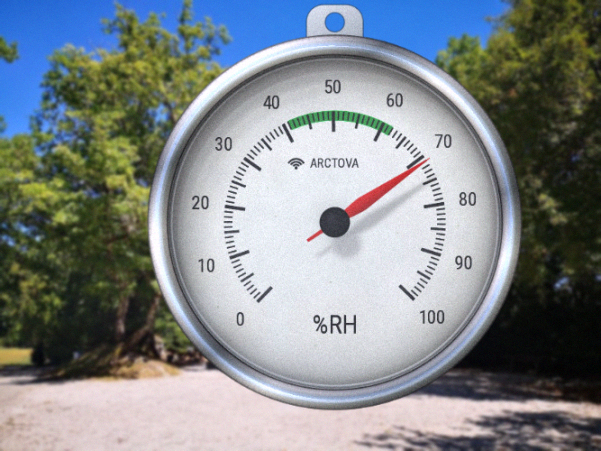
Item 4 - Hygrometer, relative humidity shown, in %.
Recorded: 71 %
